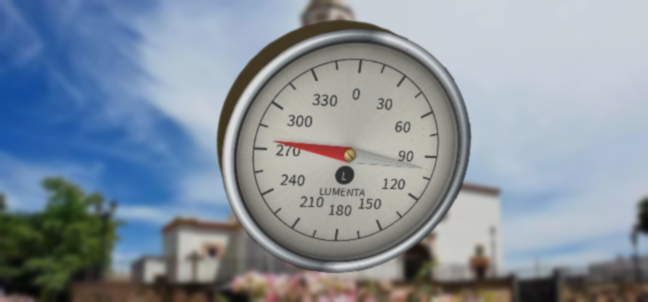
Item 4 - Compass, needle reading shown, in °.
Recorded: 277.5 °
